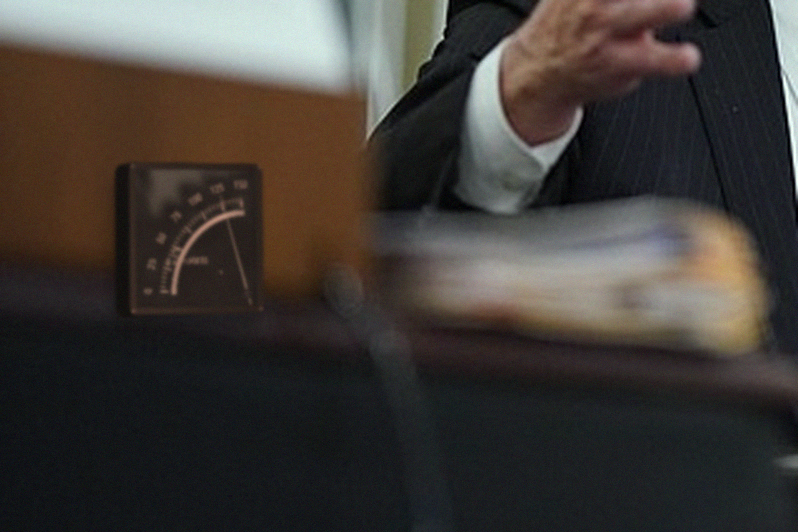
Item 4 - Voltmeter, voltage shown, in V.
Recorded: 125 V
